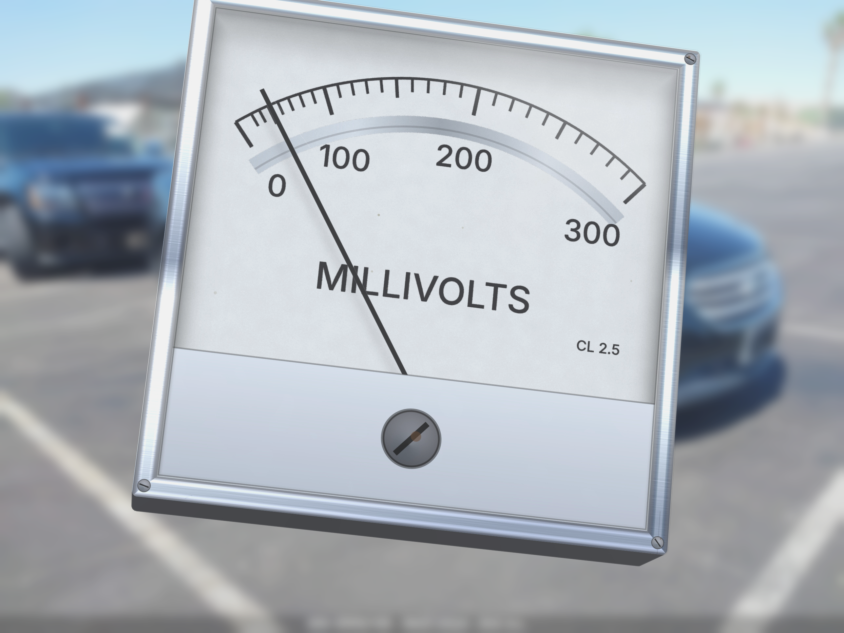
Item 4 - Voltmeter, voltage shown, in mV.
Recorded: 50 mV
